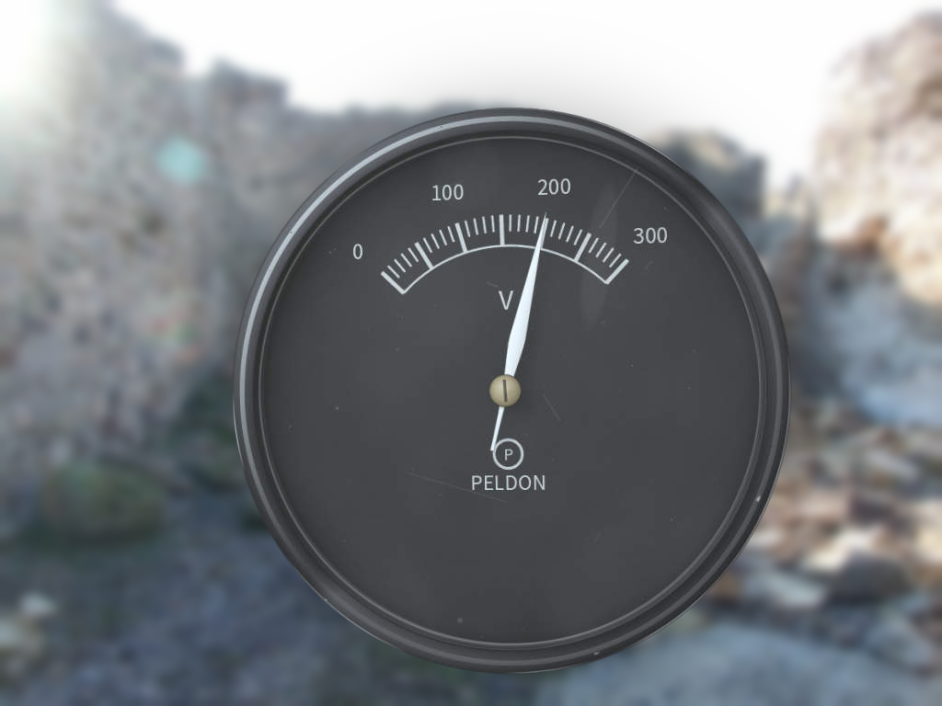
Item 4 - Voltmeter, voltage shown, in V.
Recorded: 200 V
